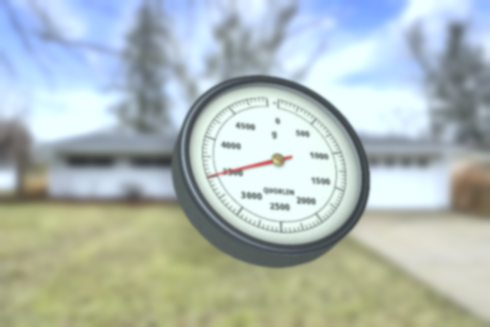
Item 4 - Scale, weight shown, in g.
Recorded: 3500 g
